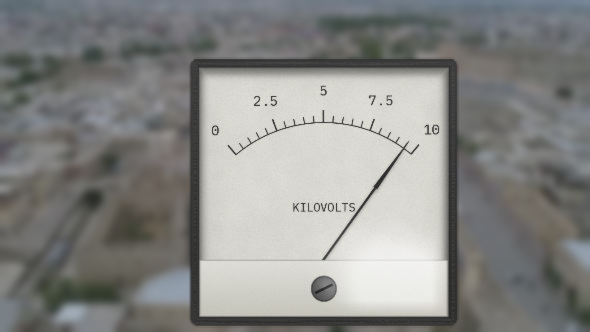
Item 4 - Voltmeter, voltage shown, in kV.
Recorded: 9.5 kV
